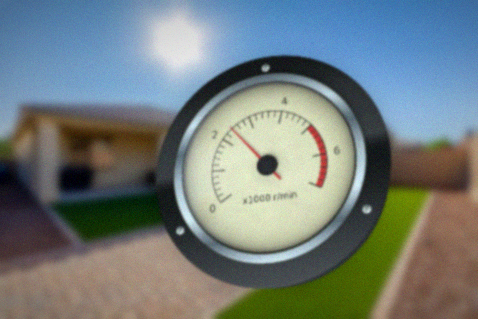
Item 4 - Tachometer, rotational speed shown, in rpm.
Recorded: 2400 rpm
